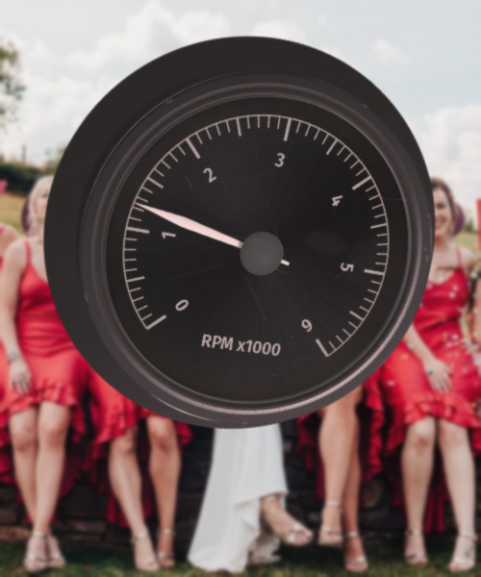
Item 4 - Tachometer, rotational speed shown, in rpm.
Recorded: 1250 rpm
